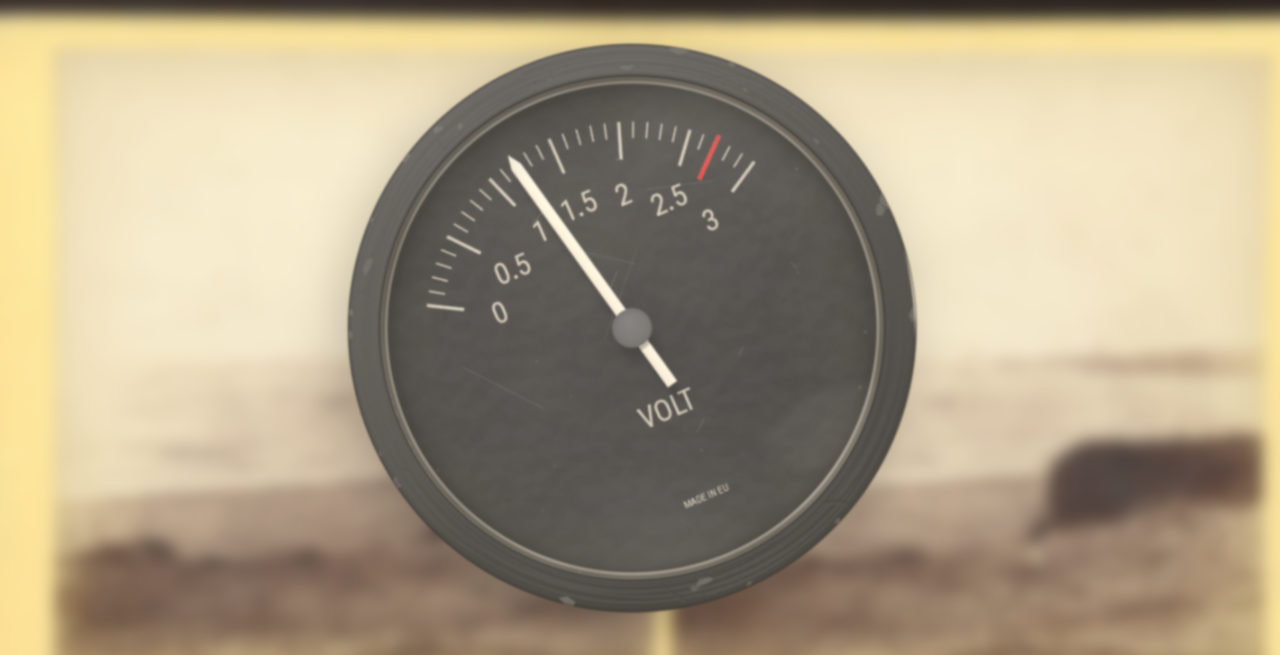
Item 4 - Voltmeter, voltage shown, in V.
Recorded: 1.2 V
